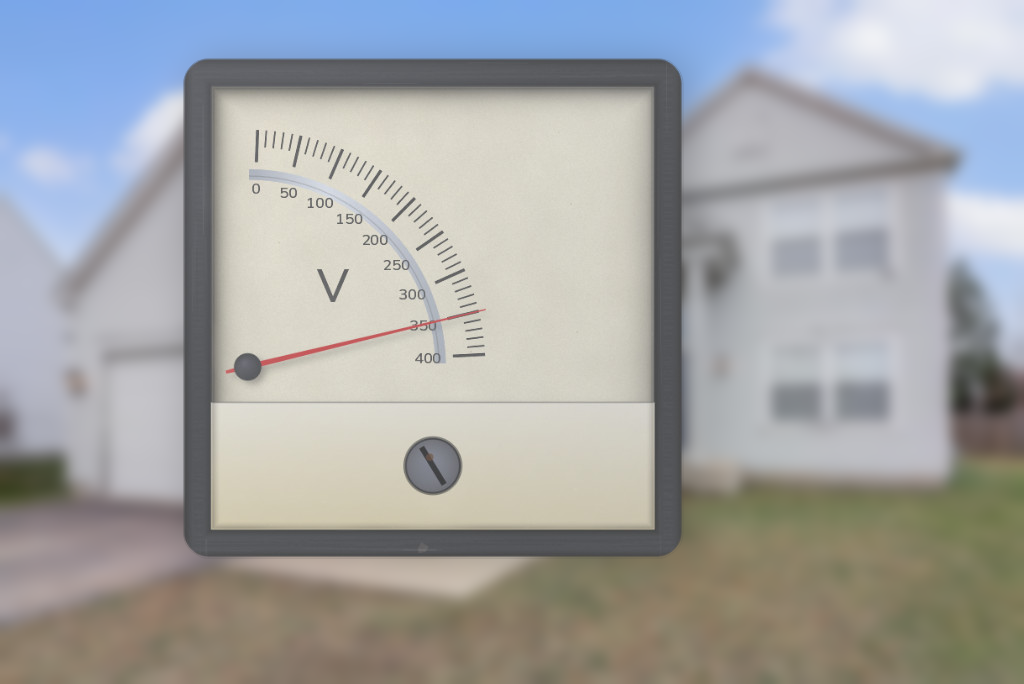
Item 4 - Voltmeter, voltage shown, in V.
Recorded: 350 V
